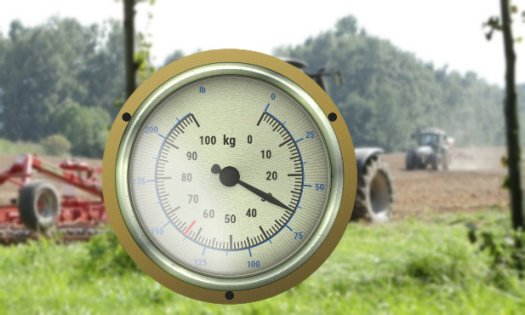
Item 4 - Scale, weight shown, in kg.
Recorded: 30 kg
